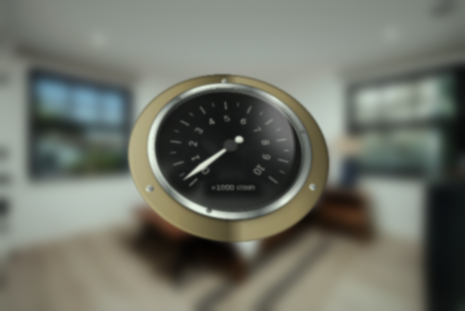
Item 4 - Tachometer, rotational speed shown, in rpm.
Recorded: 250 rpm
